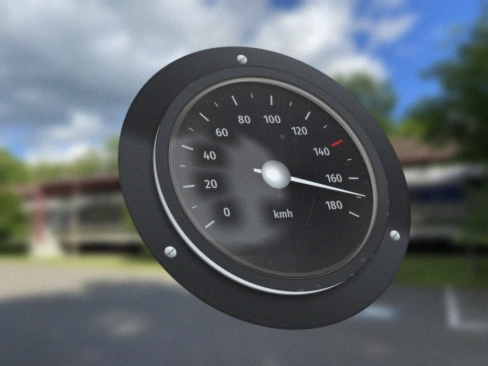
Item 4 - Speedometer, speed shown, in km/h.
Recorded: 170 km/h
